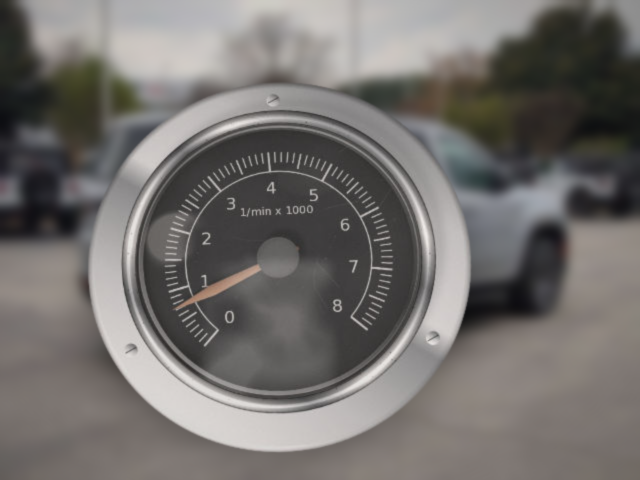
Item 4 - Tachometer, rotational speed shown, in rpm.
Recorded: 700 rpm
